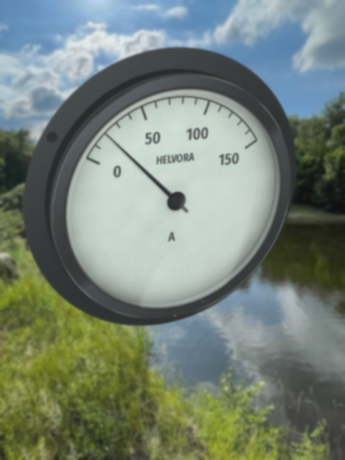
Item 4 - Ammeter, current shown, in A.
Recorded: 20 A
